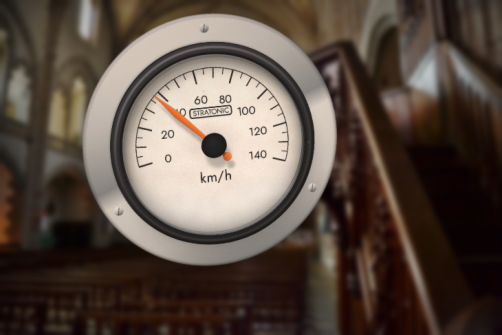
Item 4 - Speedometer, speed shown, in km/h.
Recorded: 37.5 km/h
